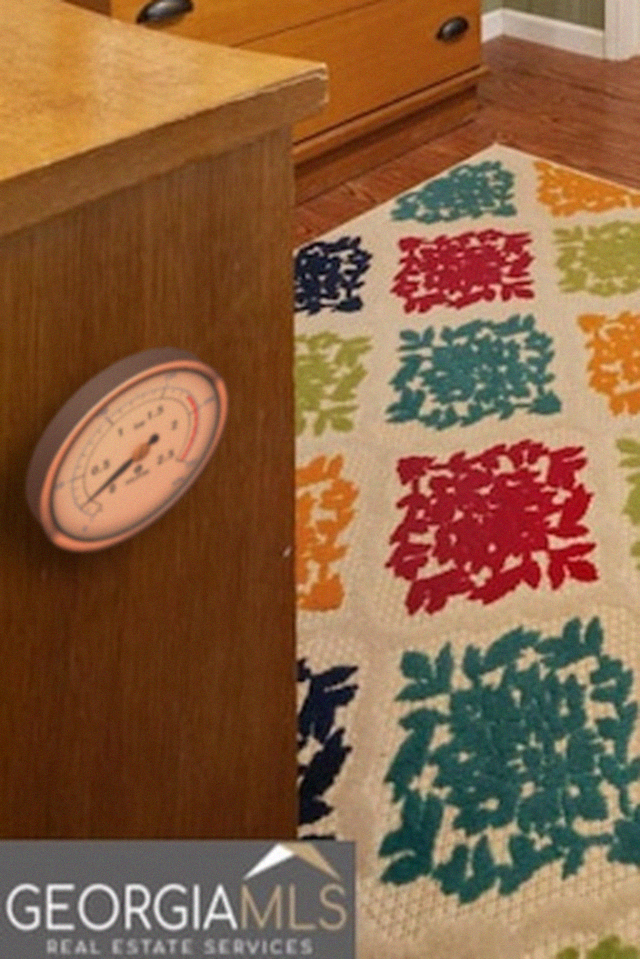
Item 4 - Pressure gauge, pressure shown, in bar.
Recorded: 0.2 bar
